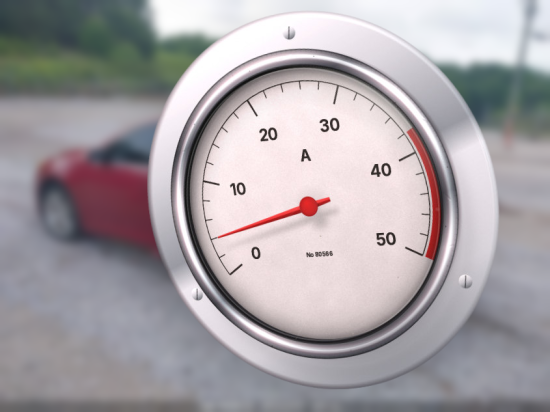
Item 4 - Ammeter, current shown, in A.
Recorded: 4 A
